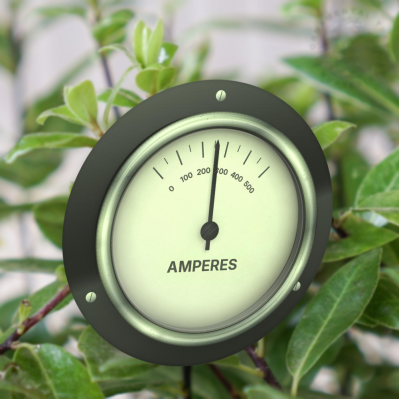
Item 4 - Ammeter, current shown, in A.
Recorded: 250 A
